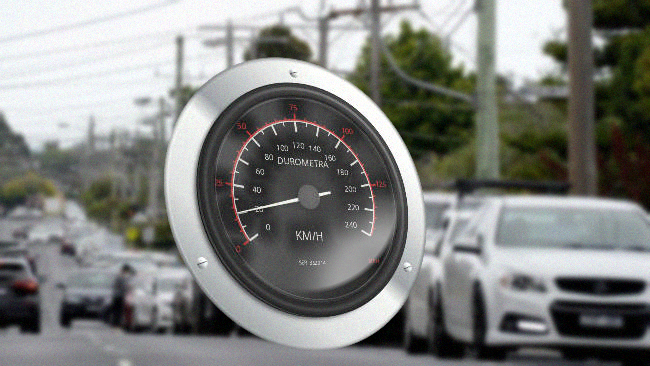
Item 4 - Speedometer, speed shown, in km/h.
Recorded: 20 km/h
